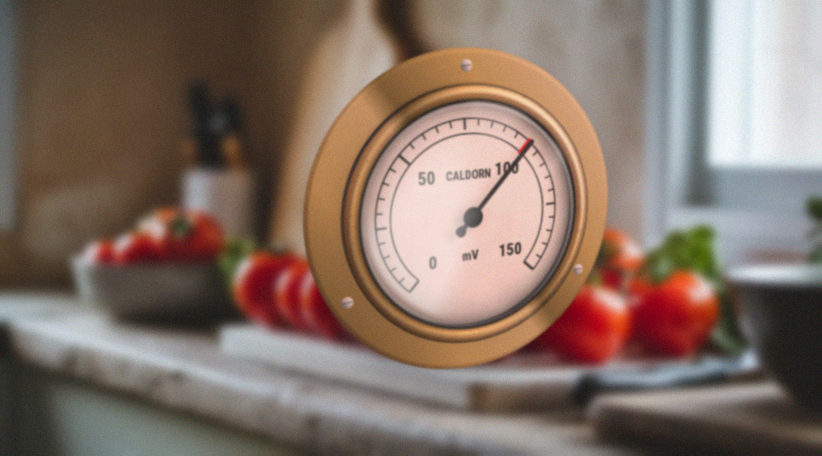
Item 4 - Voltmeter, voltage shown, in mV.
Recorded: 100 mV
